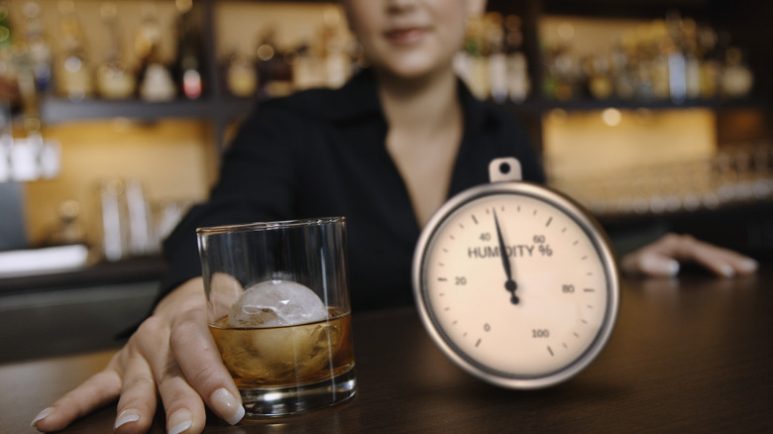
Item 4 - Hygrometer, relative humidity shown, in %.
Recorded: 46 %
